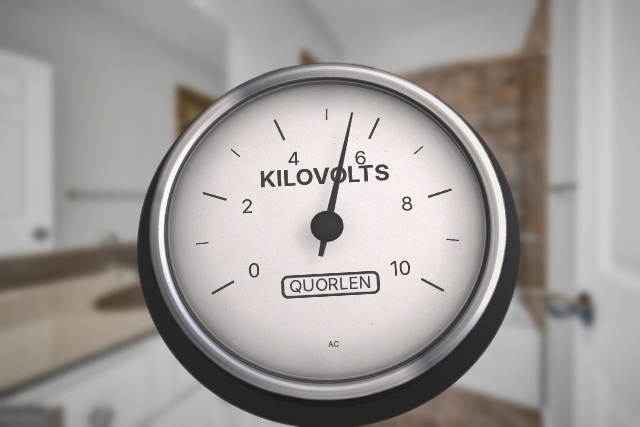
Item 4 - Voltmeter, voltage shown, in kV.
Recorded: 5.5 kV
